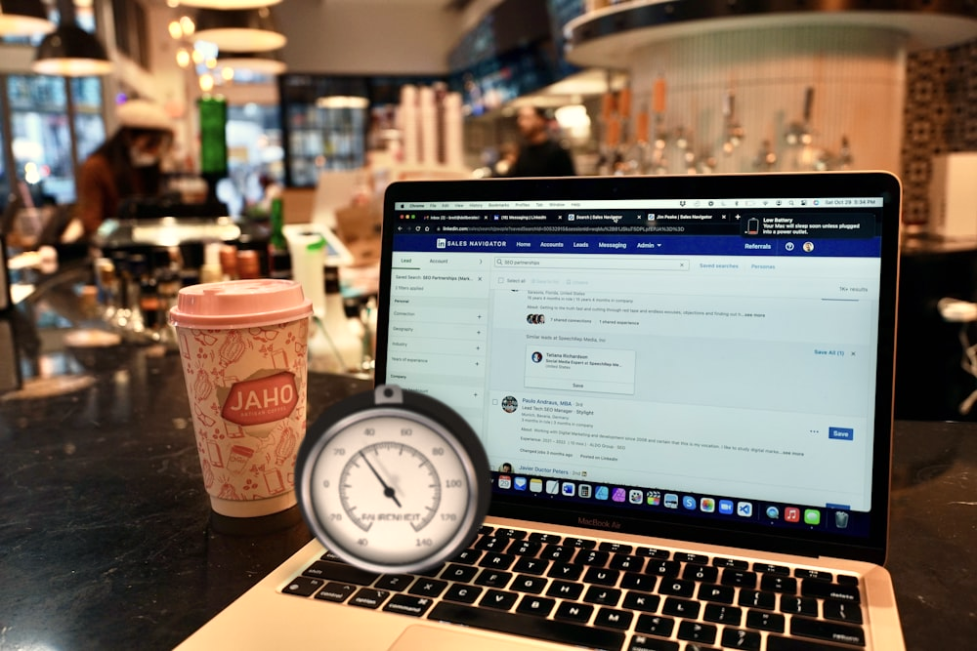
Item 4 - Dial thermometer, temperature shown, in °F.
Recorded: 30 °F
